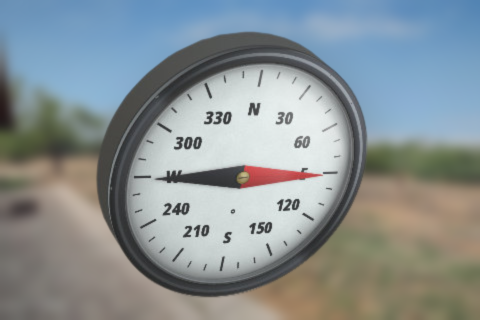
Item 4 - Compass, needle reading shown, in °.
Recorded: 90 °
